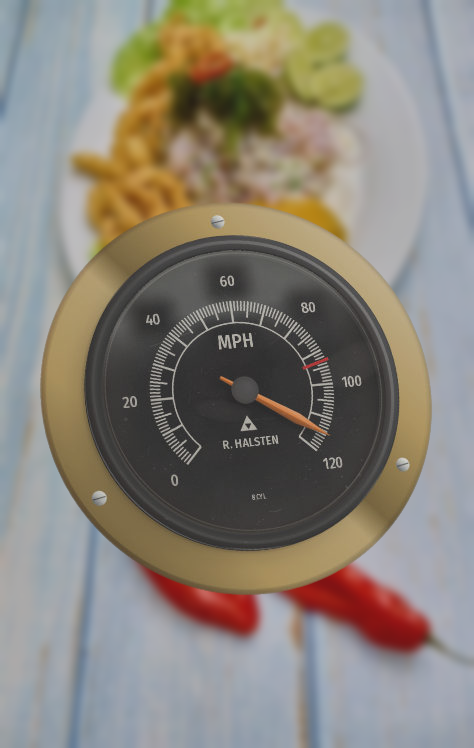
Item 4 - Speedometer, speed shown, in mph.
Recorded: 115 mph
